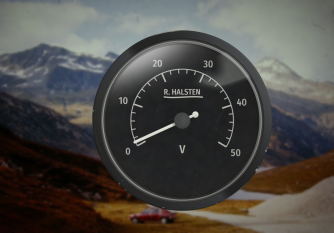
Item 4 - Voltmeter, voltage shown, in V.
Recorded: 1 V
